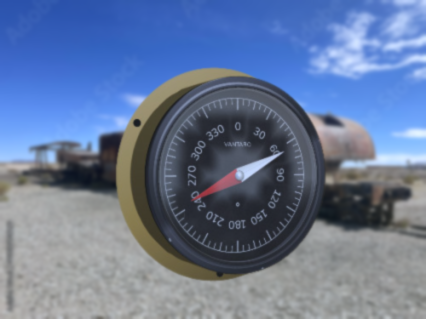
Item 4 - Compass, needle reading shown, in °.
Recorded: 245 °
